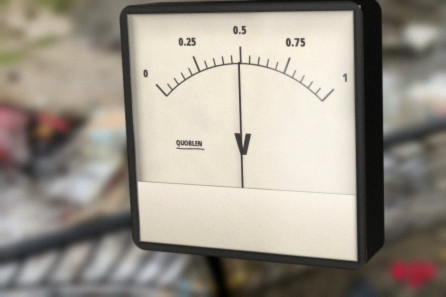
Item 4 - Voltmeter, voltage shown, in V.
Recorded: 0.5 V
